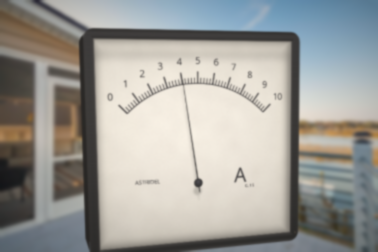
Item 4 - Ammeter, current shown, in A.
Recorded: 4 A
